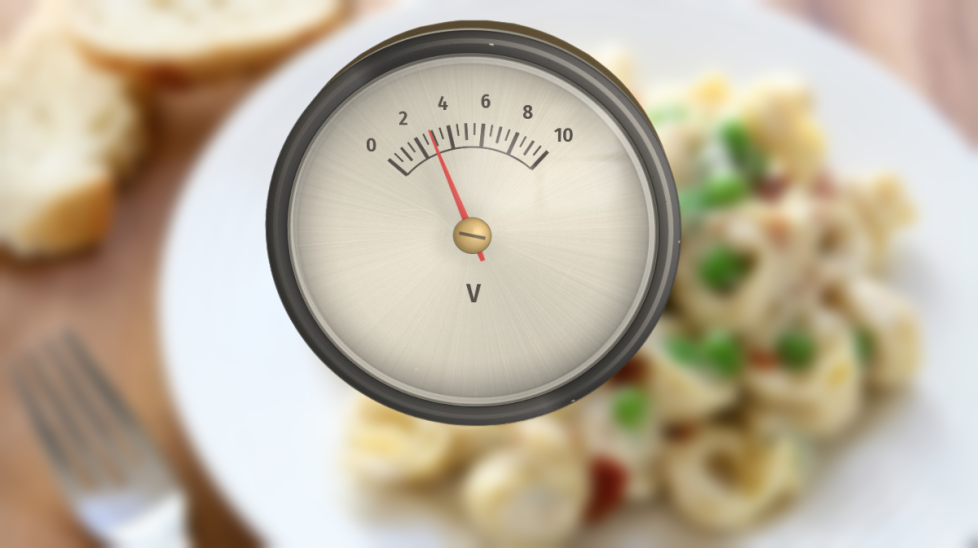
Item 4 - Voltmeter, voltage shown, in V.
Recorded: 3 V
